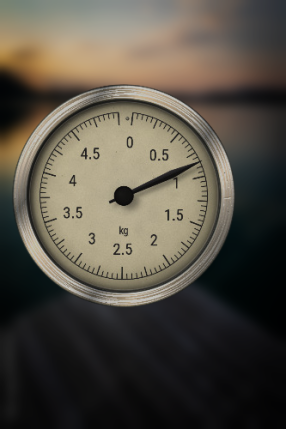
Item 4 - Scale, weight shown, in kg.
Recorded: 0.85 kg
